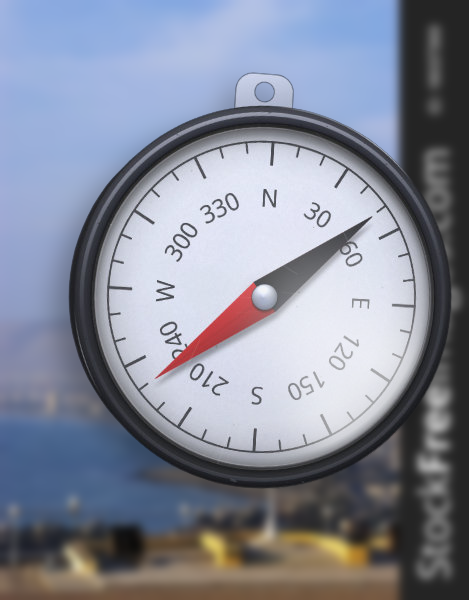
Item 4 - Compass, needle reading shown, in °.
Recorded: 230 °
